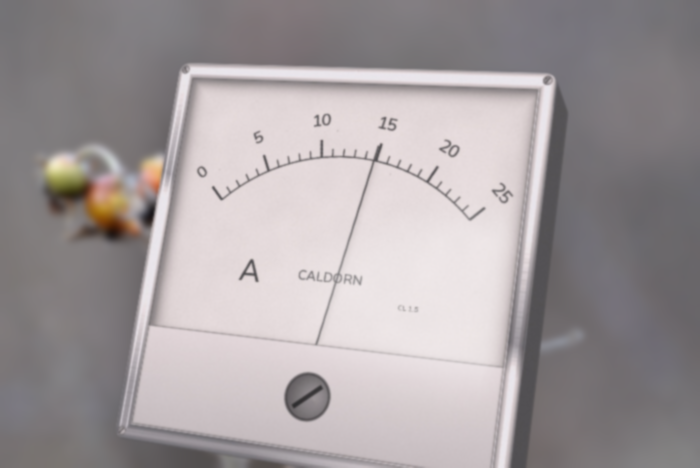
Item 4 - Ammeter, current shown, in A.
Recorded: 15 A
